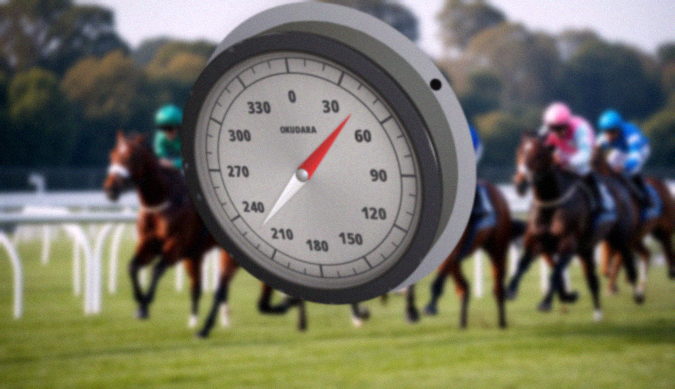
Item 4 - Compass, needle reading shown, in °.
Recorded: 45 °
